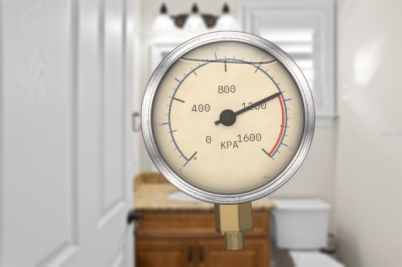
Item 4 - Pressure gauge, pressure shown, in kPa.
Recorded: 1200 kPa
